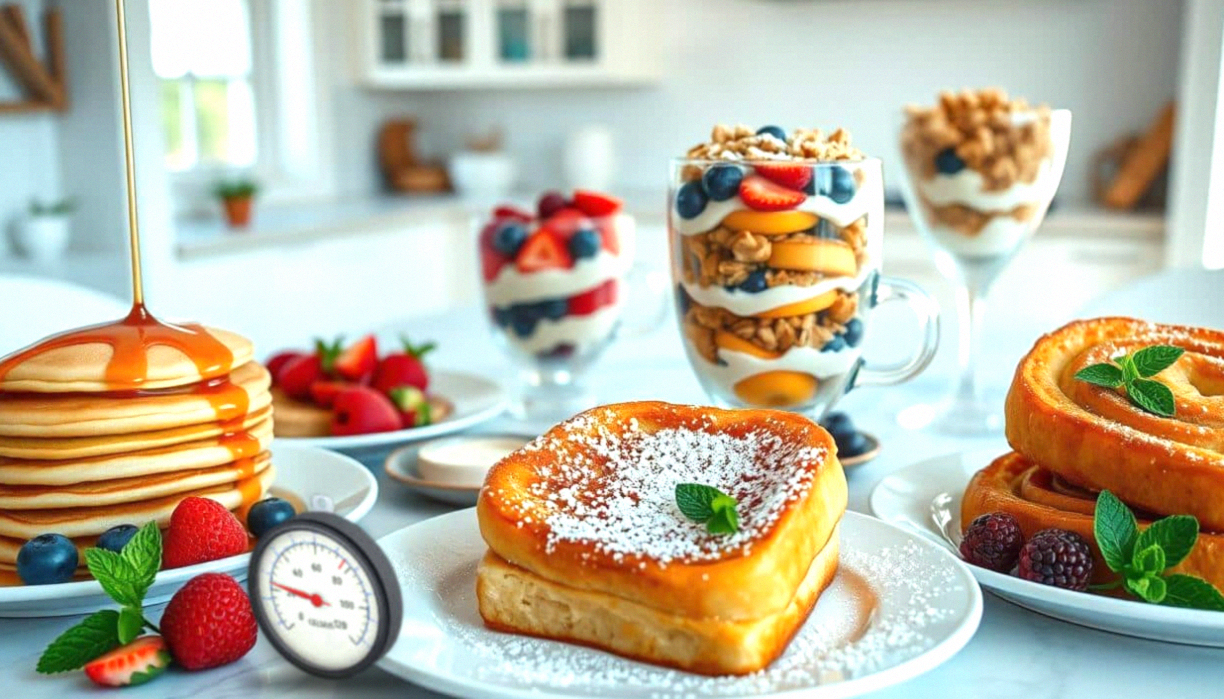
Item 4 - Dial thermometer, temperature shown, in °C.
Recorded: 24 °C
